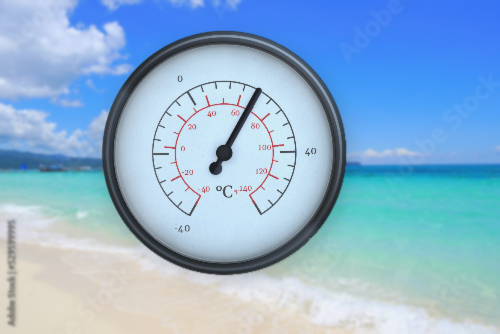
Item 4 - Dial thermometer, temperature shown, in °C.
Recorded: 20 °C
